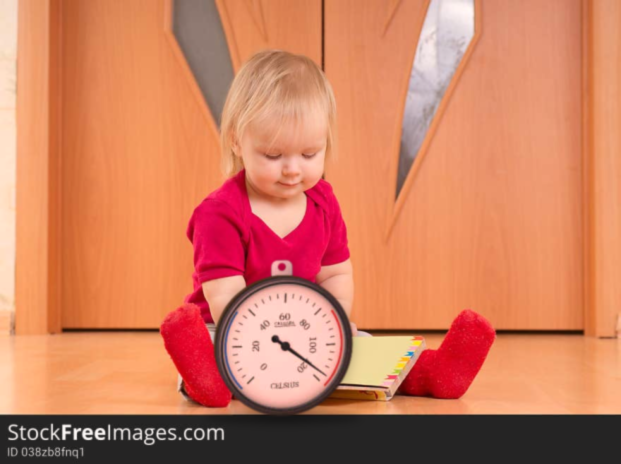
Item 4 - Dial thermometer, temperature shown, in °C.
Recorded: 116 °C
